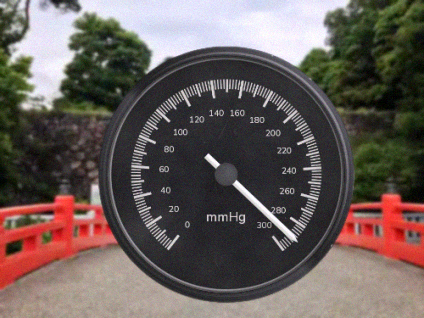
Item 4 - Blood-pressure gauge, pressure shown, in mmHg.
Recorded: 290 mmHg
